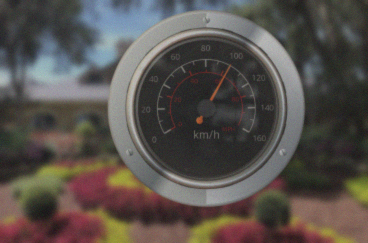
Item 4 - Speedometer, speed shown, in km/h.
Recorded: 100 km/h
